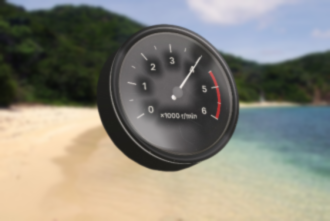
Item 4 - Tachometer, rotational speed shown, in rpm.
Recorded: 4000 rpm
